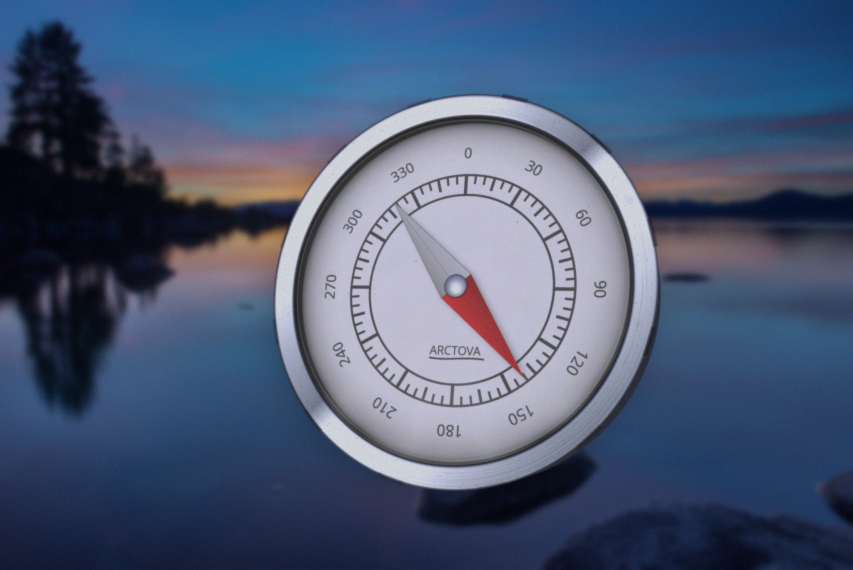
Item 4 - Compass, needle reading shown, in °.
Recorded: 140 °
